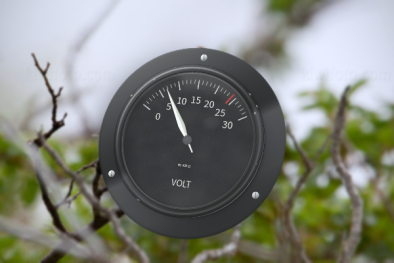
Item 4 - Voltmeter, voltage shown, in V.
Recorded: 7 V
